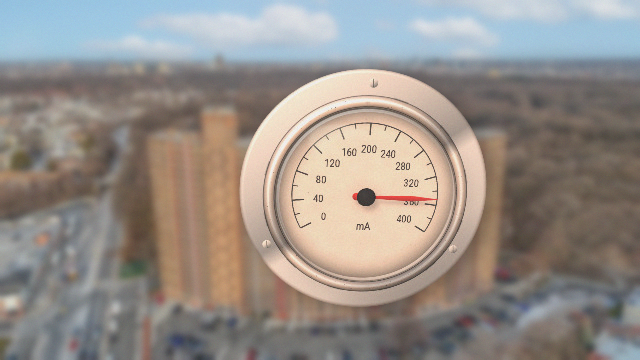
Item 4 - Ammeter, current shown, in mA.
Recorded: 350 mA
